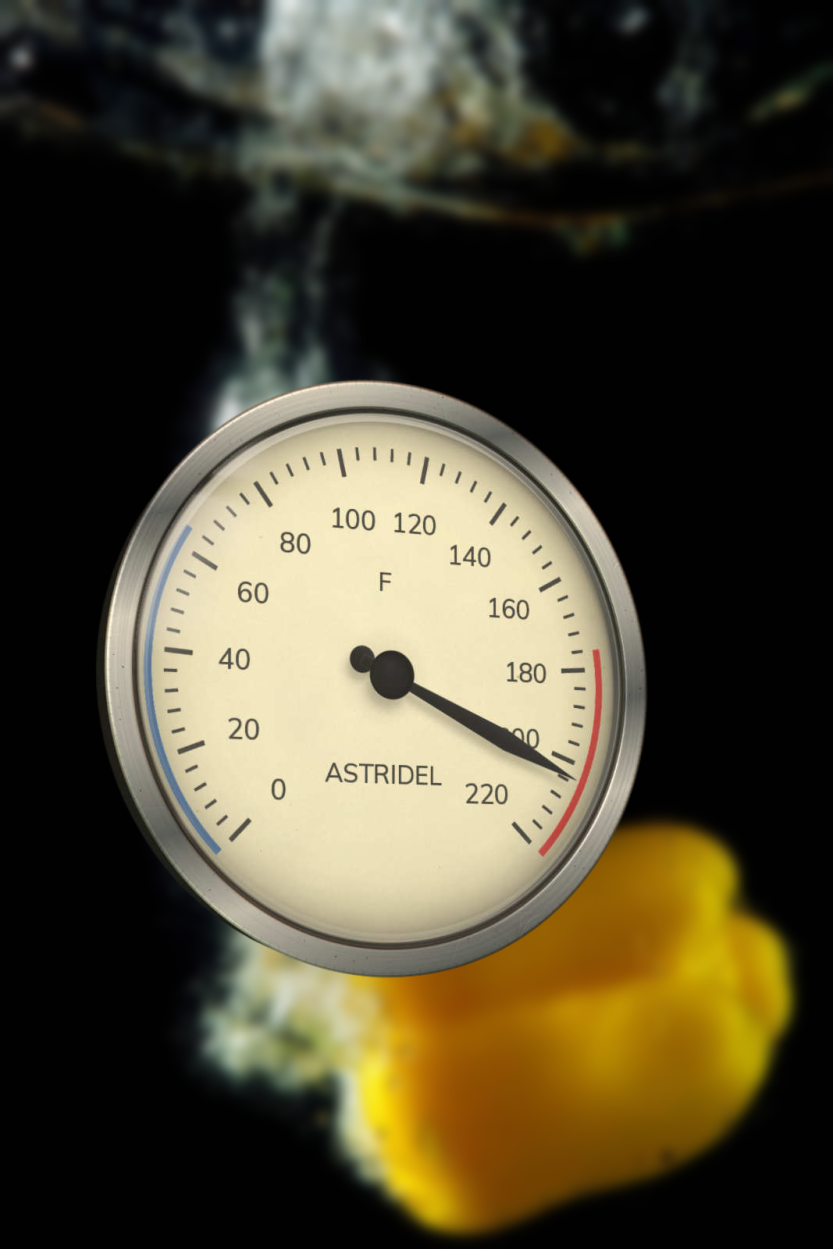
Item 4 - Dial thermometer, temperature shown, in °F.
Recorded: 204 °F
